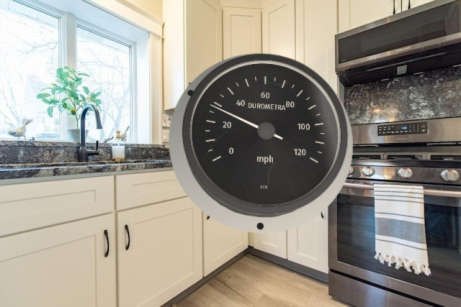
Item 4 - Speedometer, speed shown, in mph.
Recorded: 27.5 mph
